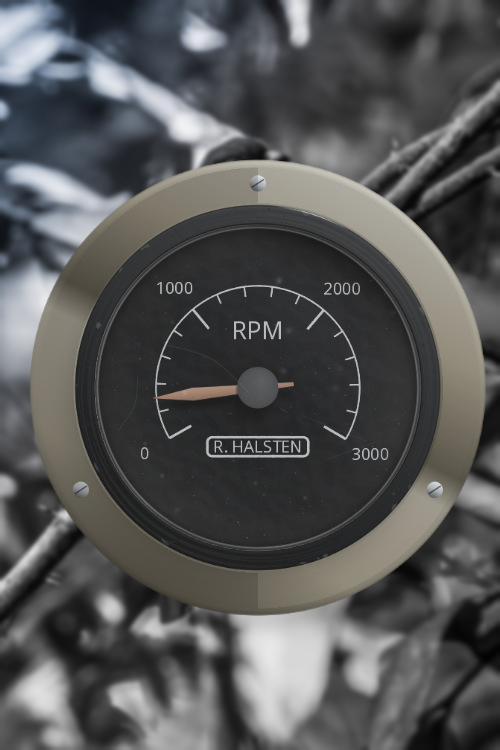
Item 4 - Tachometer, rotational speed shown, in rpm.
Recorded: 300 rpm
